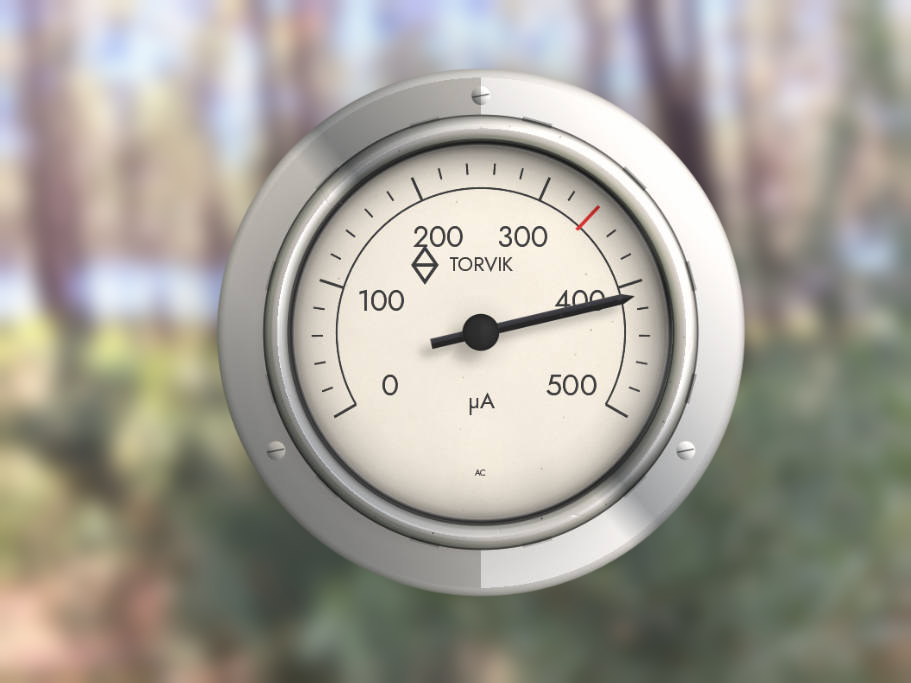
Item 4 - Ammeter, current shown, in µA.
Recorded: 410 µA
